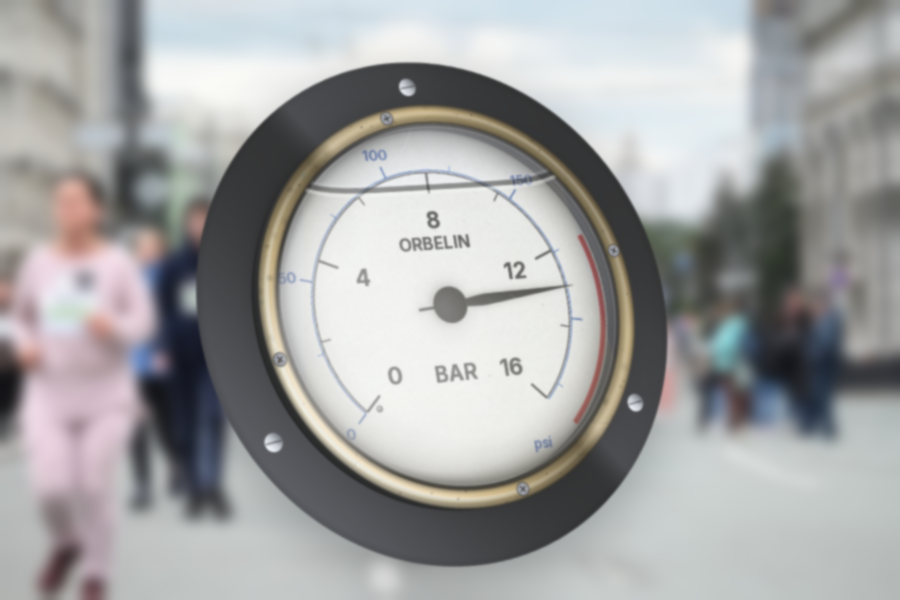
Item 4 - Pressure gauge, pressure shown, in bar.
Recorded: 13 bar
